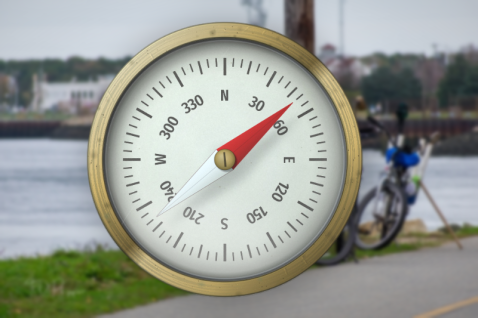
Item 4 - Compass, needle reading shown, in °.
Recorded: 50 °
